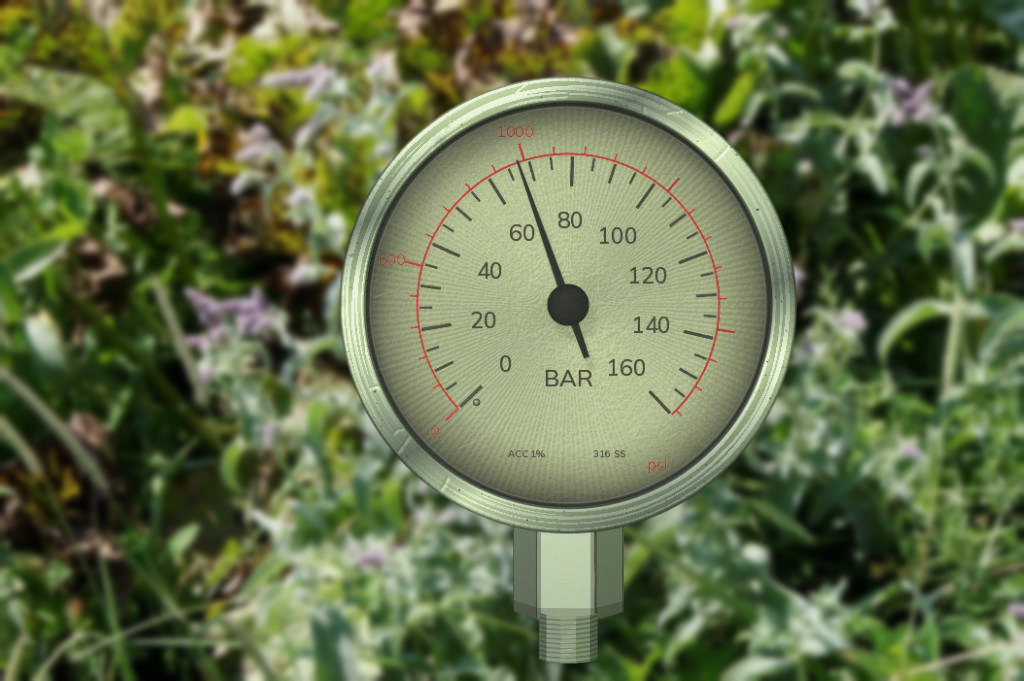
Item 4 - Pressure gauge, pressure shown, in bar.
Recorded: 67.5 bar
